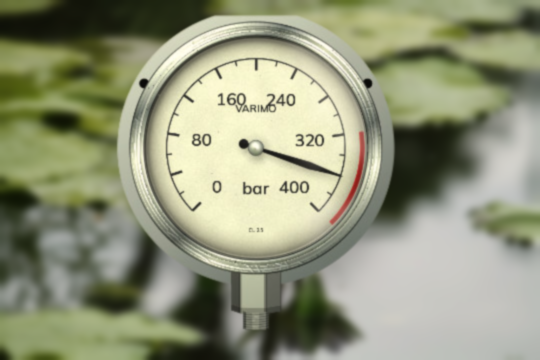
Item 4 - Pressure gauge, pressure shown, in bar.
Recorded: 360 bar
